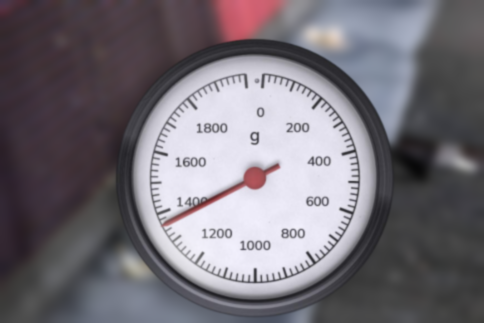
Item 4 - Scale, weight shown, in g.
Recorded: 1360 g
